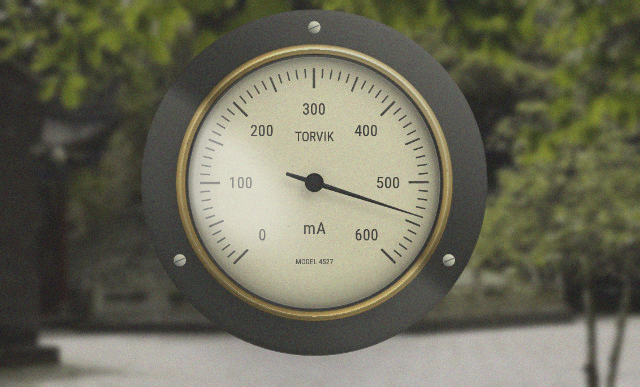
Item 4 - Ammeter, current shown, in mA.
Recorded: 540 mA
